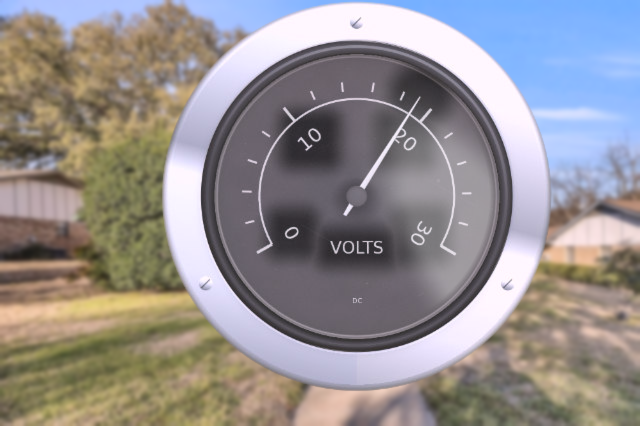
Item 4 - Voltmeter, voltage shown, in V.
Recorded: 19 V
